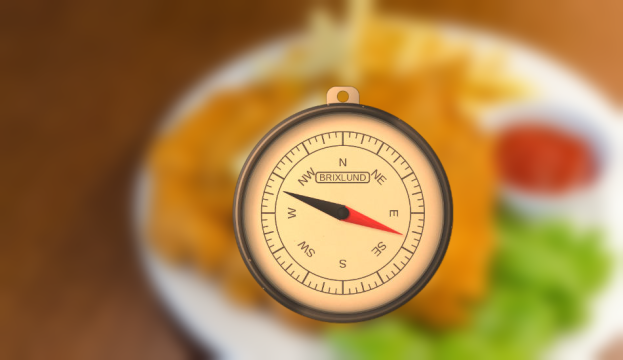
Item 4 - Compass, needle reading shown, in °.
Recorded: 110 °
